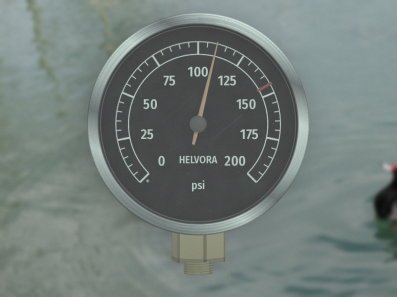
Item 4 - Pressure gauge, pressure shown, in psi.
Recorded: 110 psi
